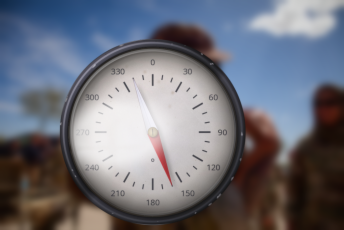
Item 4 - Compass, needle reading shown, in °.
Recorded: 160 °
